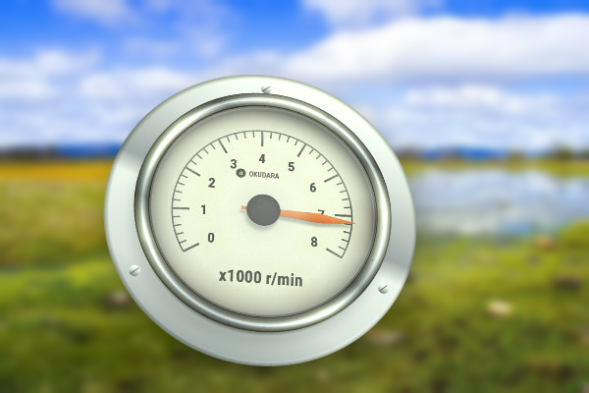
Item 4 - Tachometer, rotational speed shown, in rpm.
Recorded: 7200 rpm
